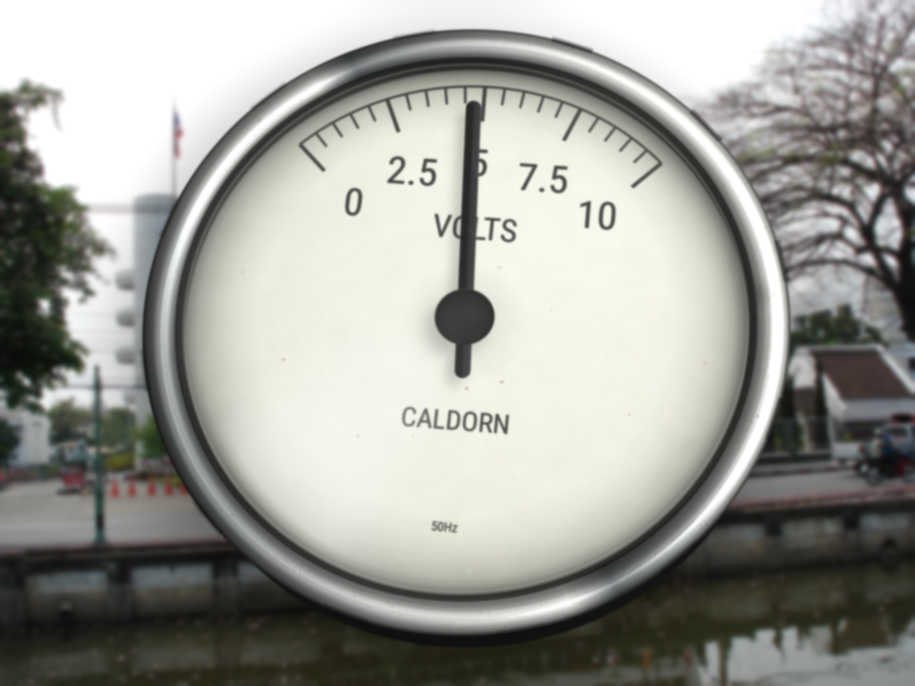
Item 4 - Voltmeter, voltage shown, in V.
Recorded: 4.75 V
